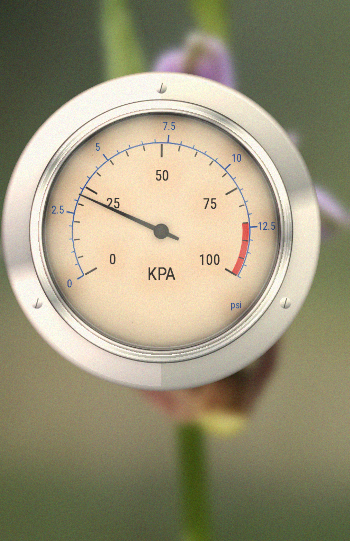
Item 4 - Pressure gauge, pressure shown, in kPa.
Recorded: 22.5 kPa
